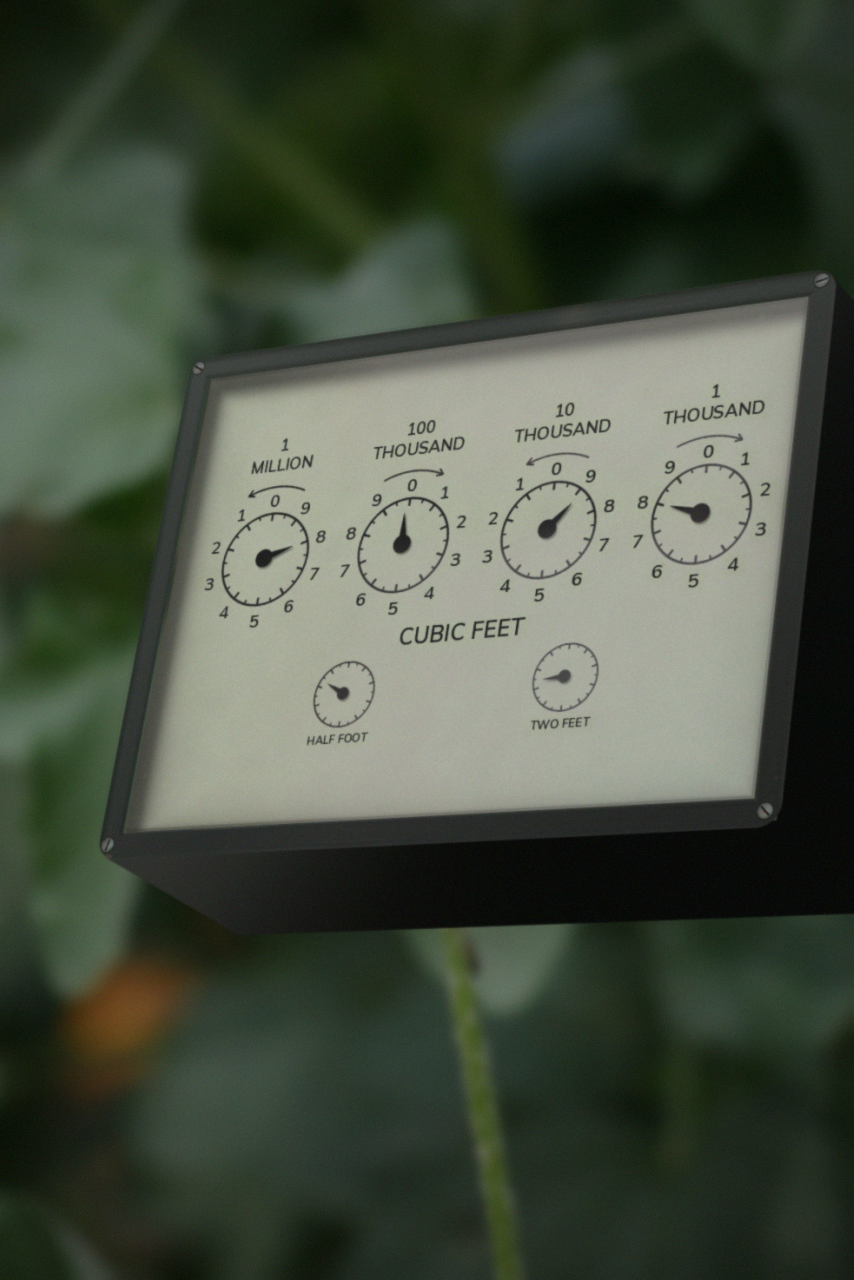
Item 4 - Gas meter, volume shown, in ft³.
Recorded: 798800 ft³
